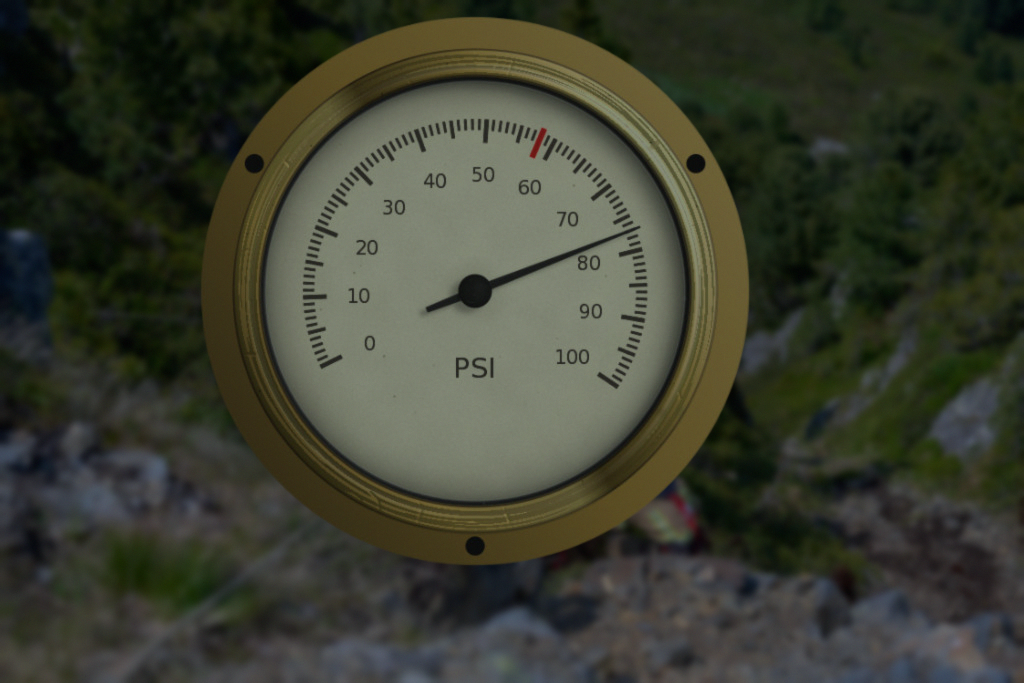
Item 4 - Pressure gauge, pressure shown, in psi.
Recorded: 77 psi
